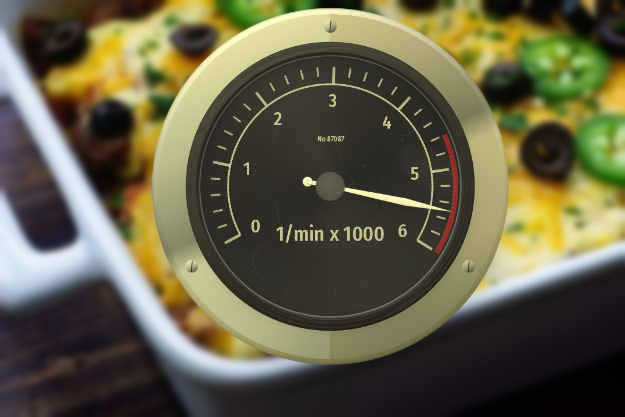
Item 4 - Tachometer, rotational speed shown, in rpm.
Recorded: 5500 rpm
